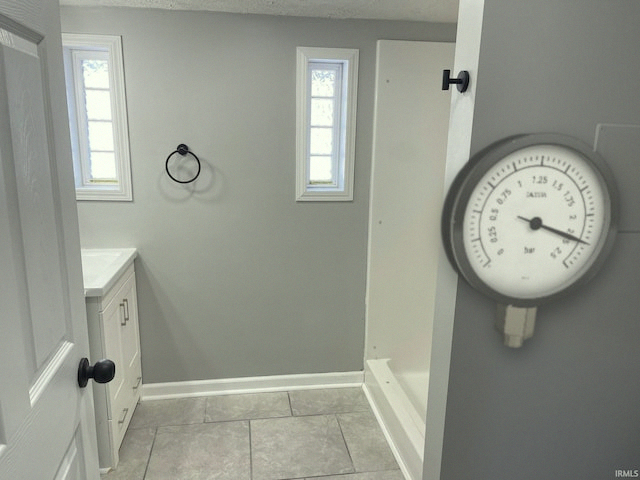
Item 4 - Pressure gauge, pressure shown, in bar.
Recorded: 2.25 bar
